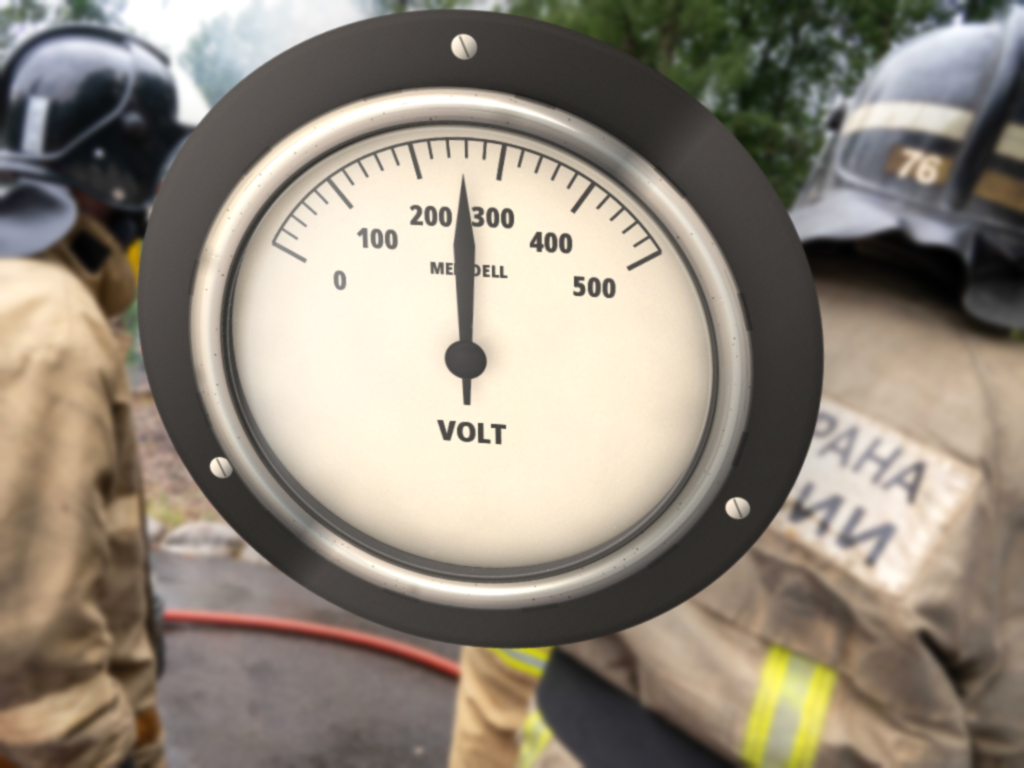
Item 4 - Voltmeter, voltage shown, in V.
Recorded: 260 V
